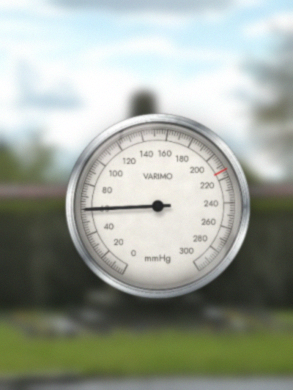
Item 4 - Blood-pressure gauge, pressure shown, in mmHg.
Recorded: 60 mmHg
